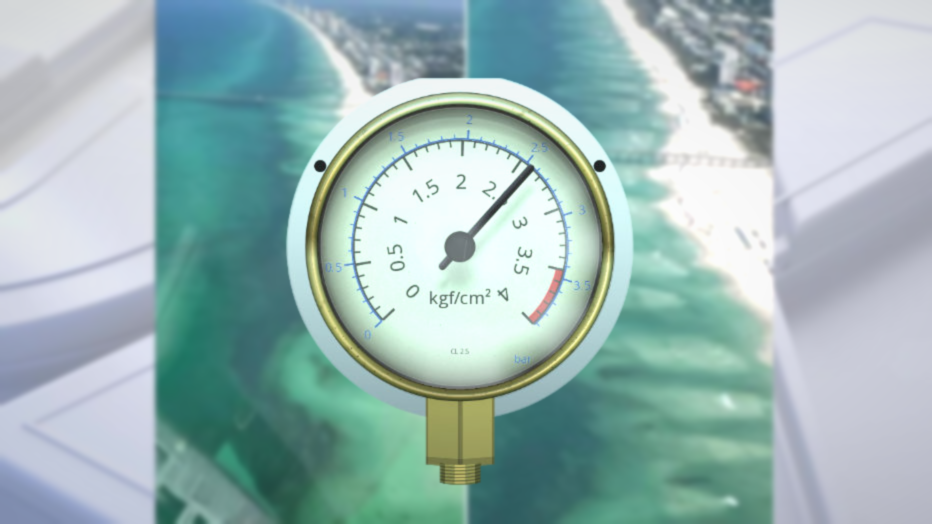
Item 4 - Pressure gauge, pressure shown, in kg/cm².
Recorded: 2.6 kg/cm²
